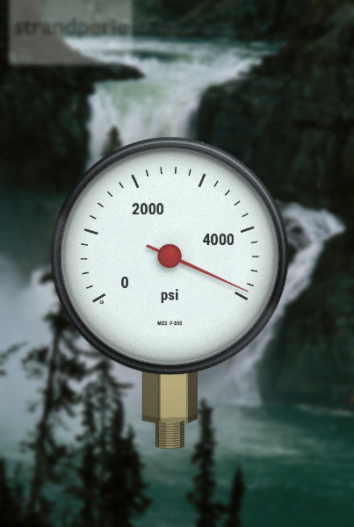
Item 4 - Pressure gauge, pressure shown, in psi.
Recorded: 4900 psi
